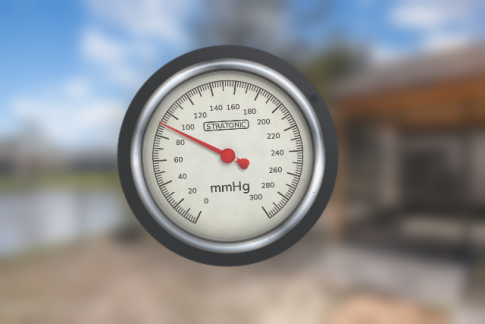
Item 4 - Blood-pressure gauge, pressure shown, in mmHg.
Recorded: 90 mmHg
